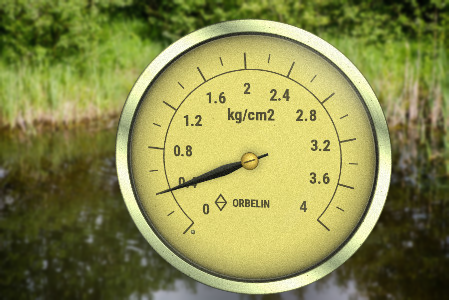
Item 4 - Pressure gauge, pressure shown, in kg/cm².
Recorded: 0.4 kg/cm²
